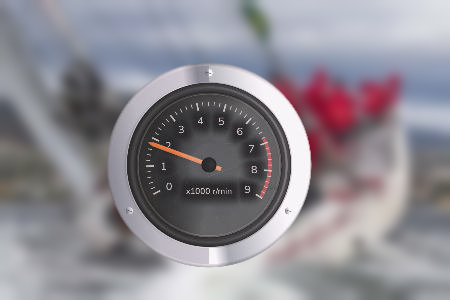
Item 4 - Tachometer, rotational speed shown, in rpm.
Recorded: 1800 rpm
